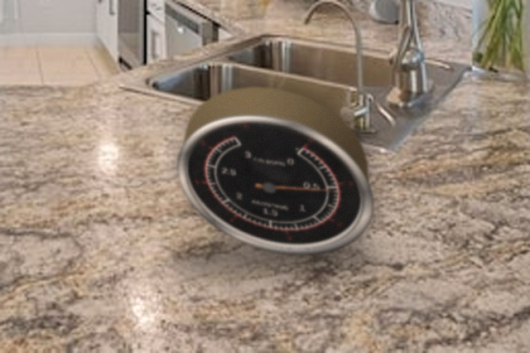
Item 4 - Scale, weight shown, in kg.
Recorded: 0.5 kg
